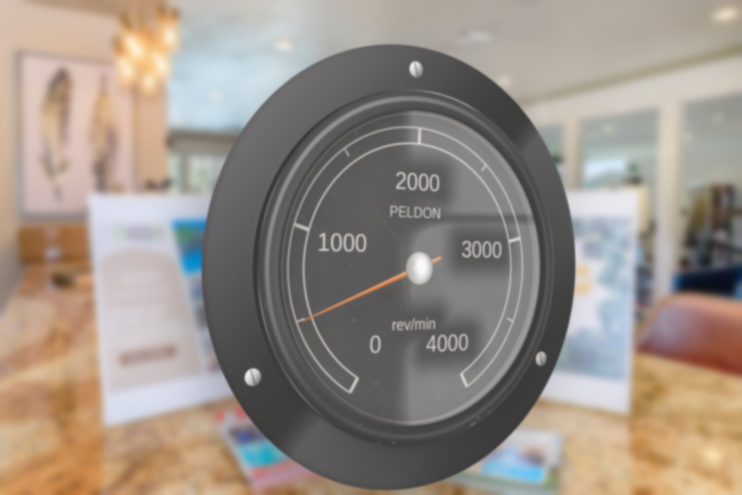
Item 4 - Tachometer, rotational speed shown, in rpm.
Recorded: 500 rpm
